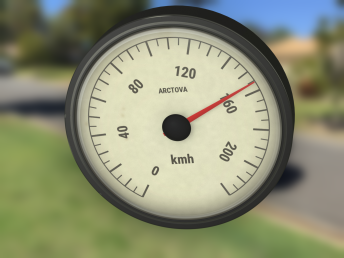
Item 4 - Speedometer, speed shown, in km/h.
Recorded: 155 km/h
